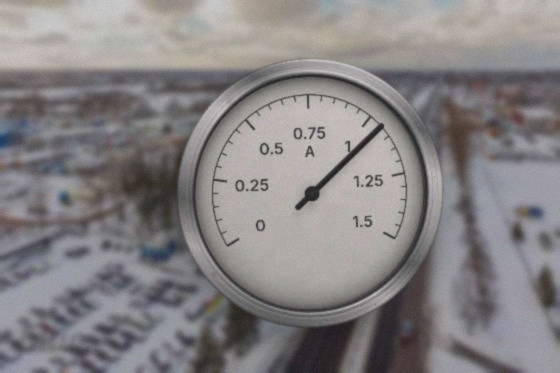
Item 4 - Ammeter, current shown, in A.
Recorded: 1.05 A
